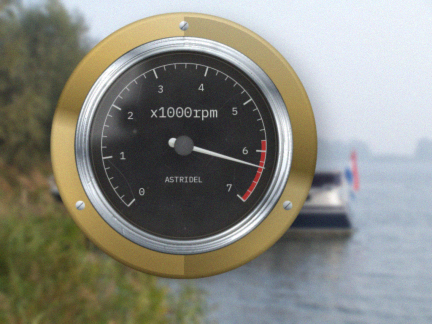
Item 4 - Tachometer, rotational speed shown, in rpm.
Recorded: 6300 rpm
